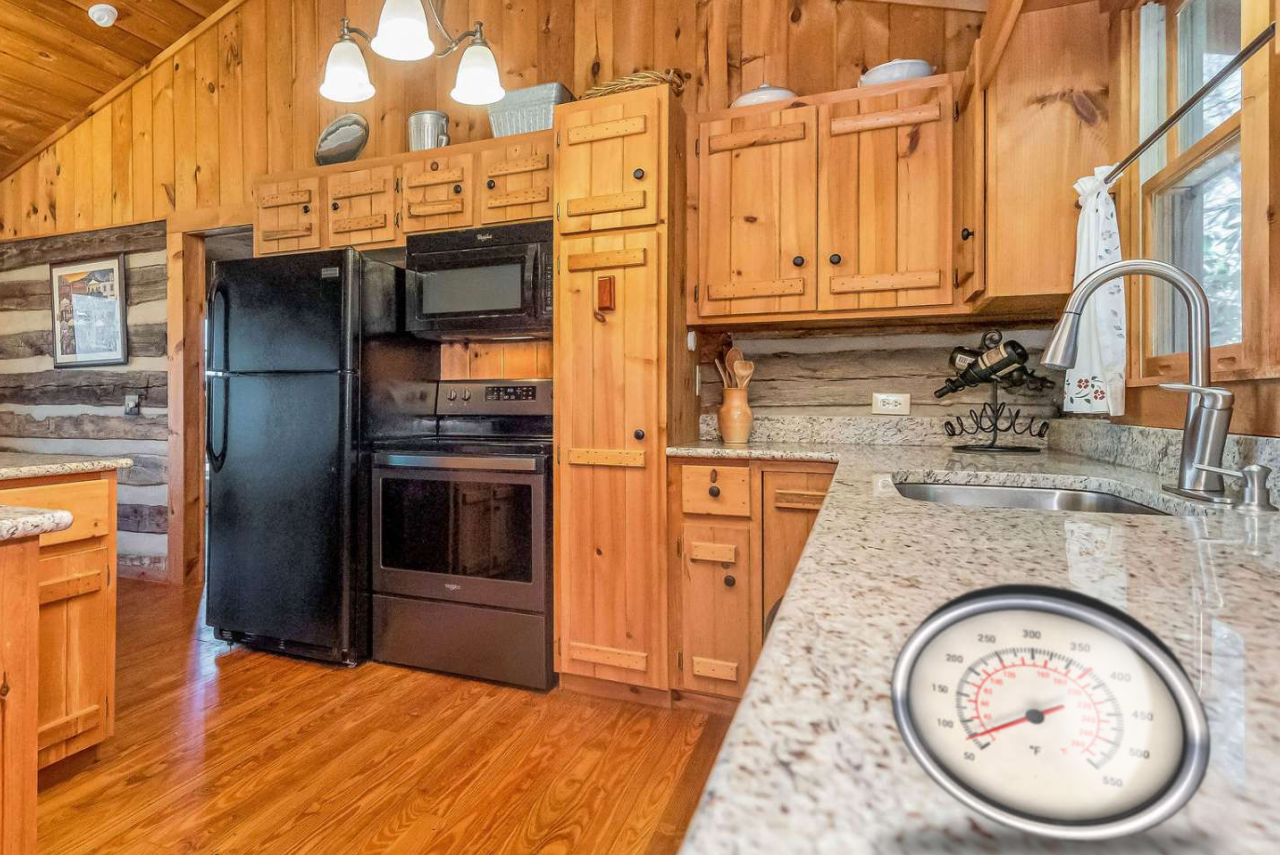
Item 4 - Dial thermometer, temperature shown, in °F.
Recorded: 75 °F
